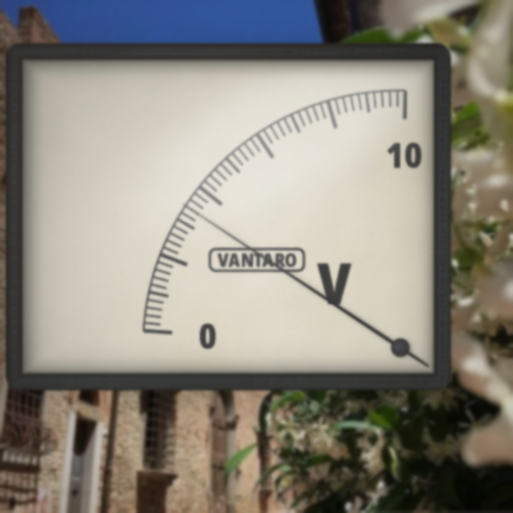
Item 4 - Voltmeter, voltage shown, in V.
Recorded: 3.4 V
